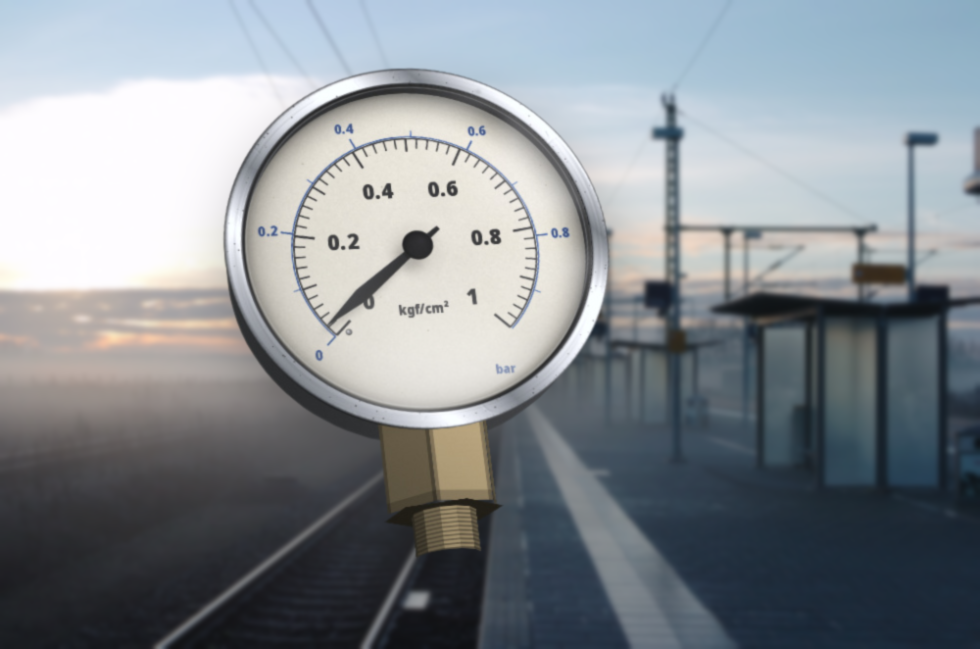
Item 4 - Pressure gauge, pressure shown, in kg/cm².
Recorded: 0.02 kg/cm²
